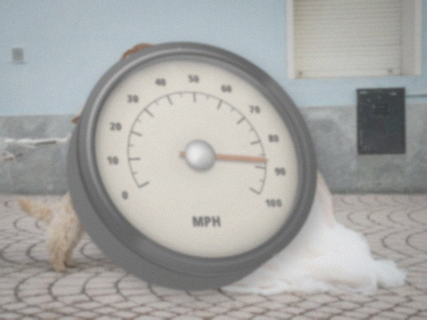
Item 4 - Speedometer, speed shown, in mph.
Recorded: 87.5 mph
